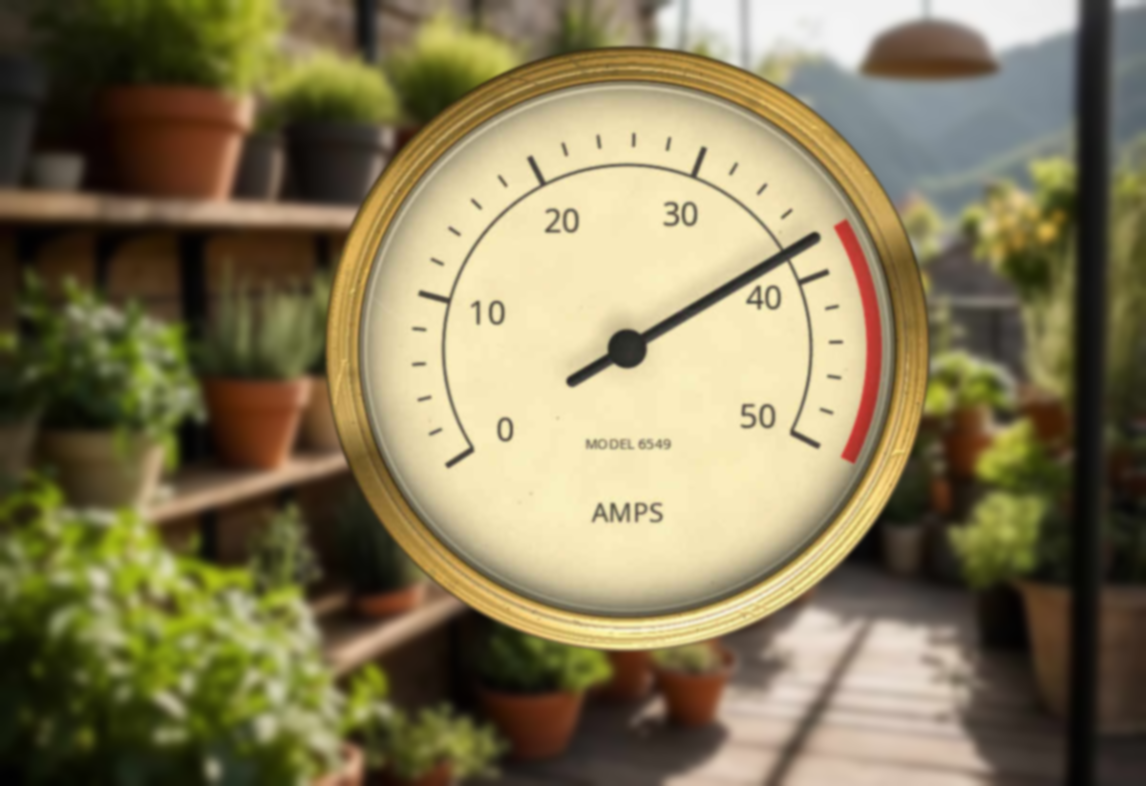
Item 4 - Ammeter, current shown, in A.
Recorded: 38 A
